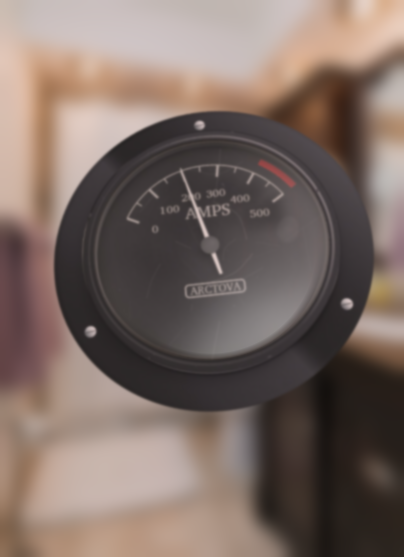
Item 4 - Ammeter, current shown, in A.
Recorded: 200 A
